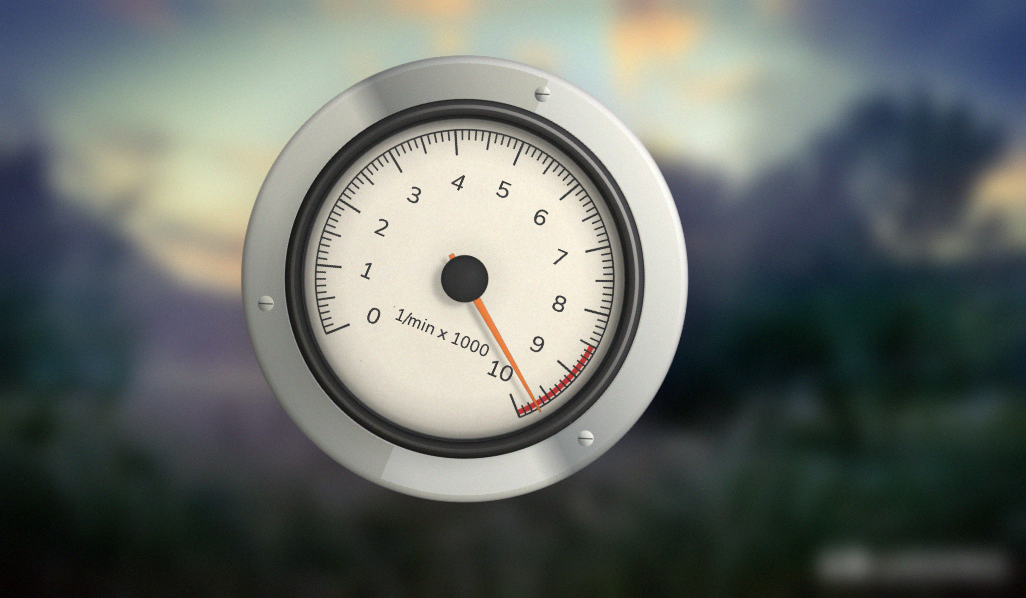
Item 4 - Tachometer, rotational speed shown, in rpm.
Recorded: 9700 rpm
